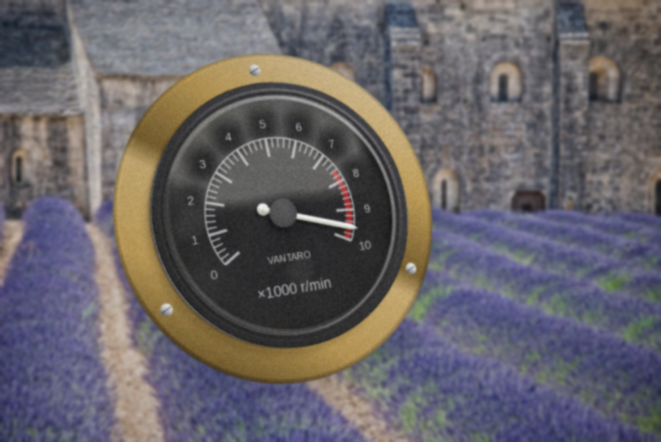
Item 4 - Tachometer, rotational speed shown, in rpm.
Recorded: 9600 rpm
